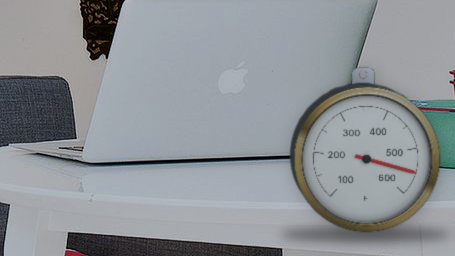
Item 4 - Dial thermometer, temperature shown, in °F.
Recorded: 550 °F
